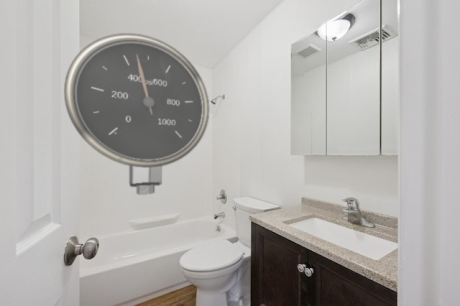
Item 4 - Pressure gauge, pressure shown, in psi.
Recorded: 450 psi
